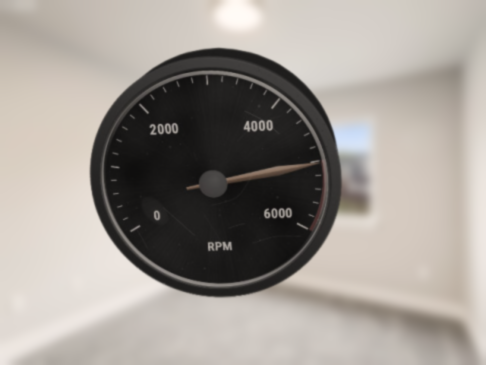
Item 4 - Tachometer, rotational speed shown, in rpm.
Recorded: 5000 rpm
